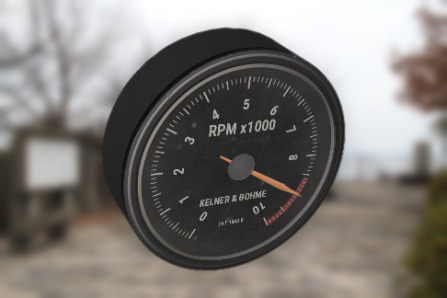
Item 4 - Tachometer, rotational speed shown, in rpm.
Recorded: 9000 rpm
